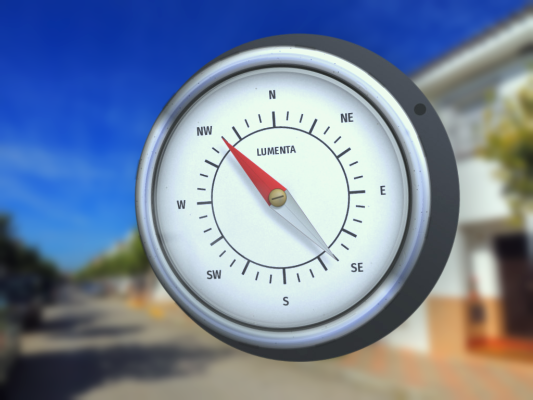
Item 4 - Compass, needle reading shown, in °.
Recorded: 320 °
